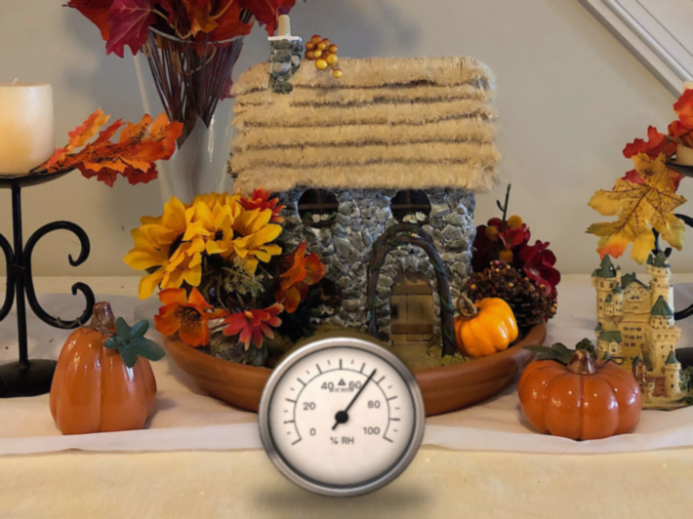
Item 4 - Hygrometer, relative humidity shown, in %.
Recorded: 65 %
